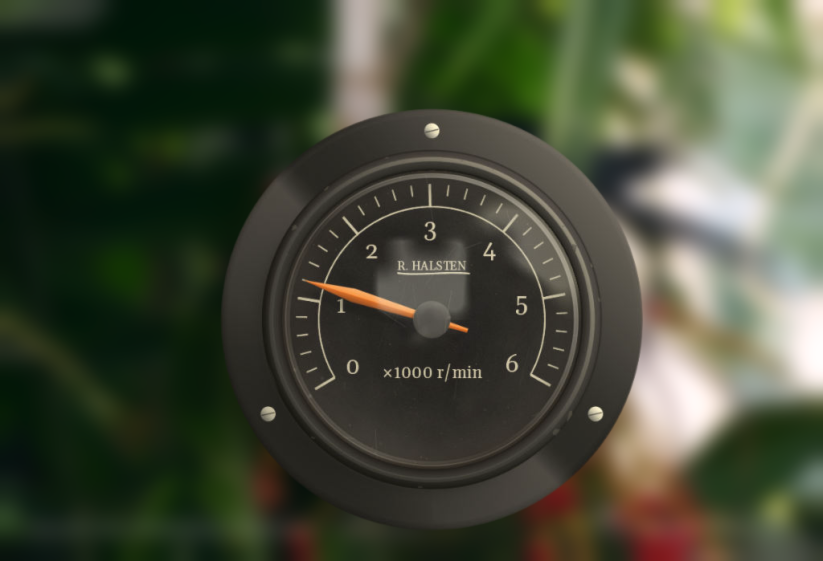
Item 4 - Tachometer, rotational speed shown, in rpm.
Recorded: 1200 rpm
